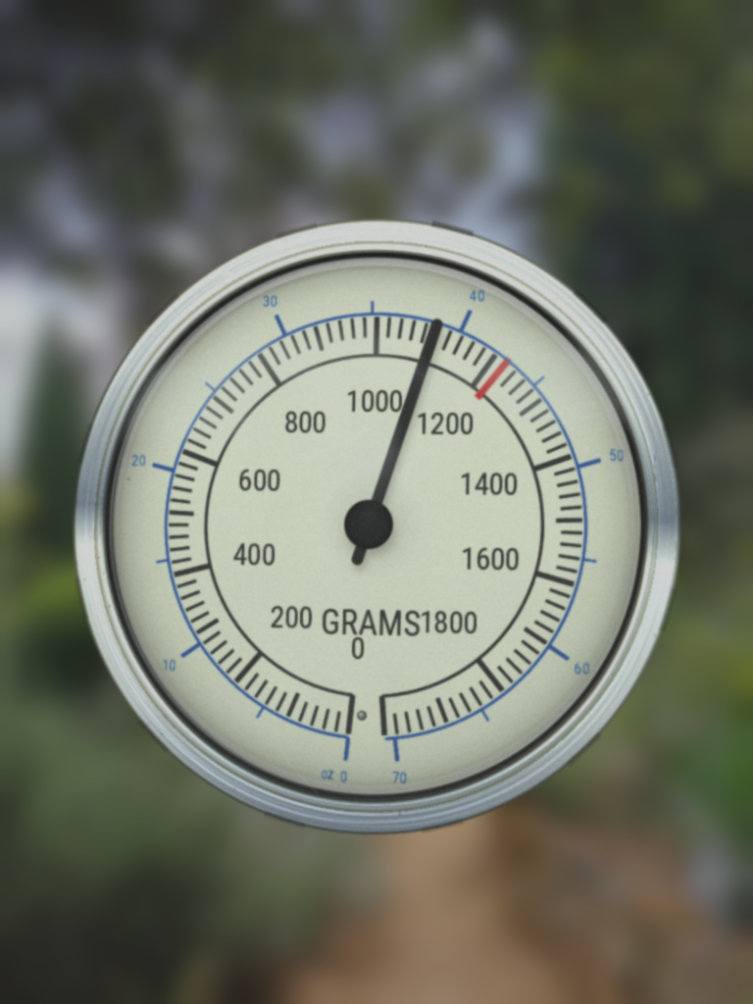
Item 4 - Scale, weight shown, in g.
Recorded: 1100 g
